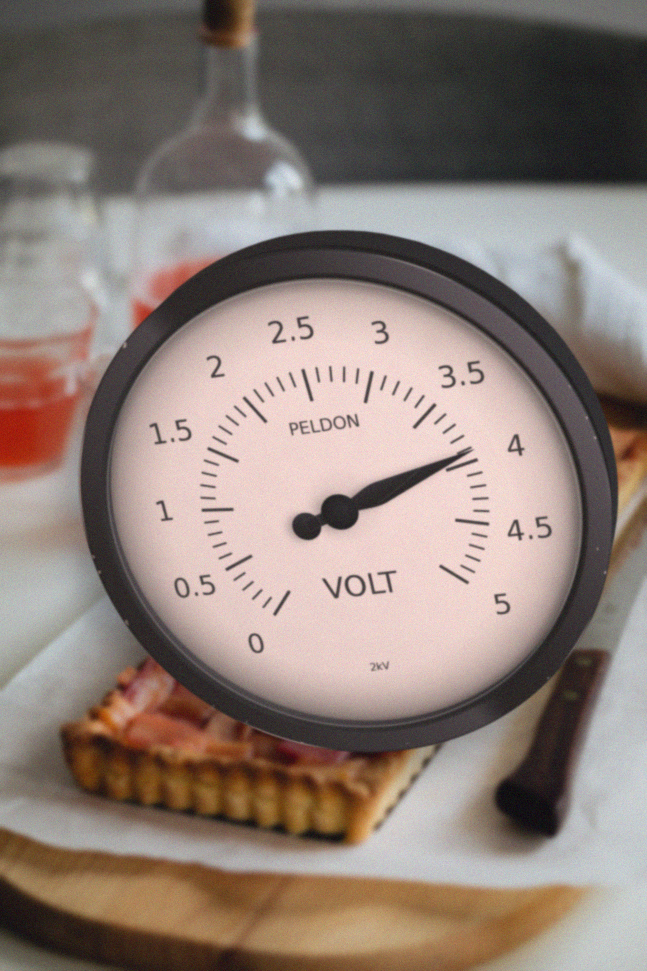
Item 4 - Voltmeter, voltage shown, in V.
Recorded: 3.9 V
